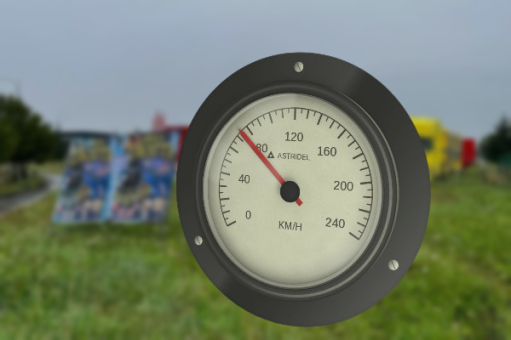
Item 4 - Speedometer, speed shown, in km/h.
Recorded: 75 km/h
